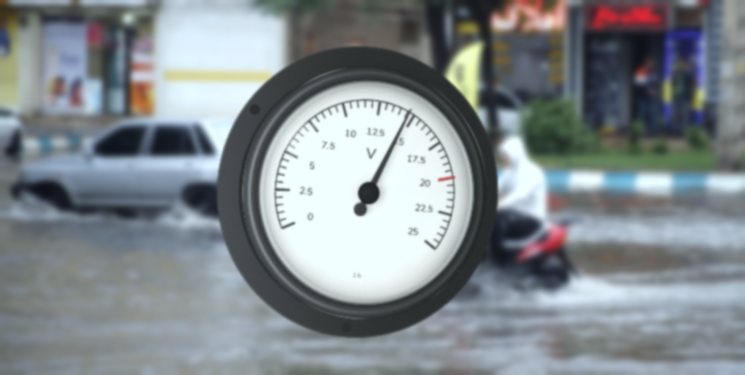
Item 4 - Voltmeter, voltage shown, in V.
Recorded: 14.5 V
